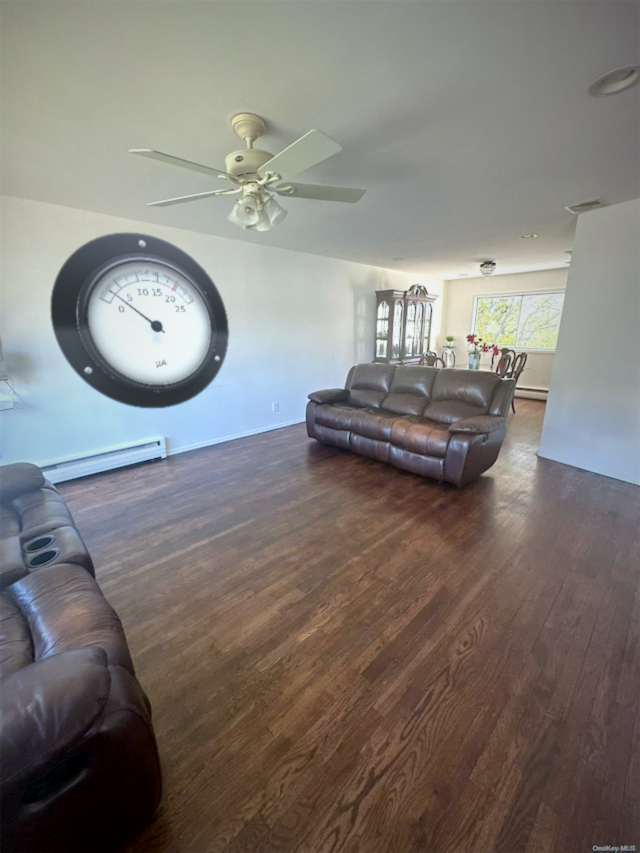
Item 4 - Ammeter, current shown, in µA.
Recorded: 2.5 µA
